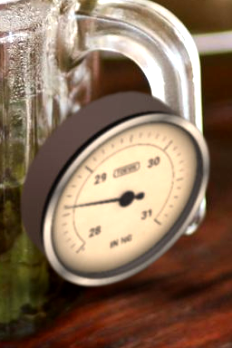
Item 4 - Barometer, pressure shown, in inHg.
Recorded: 28.6 inHg
